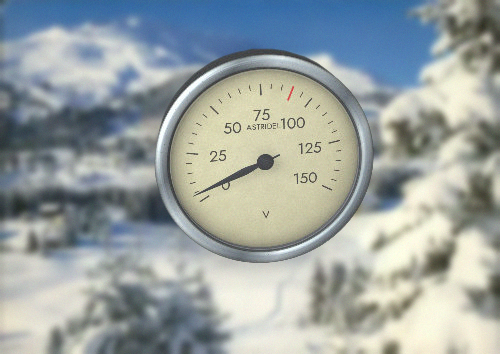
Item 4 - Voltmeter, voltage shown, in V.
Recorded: 5 V
